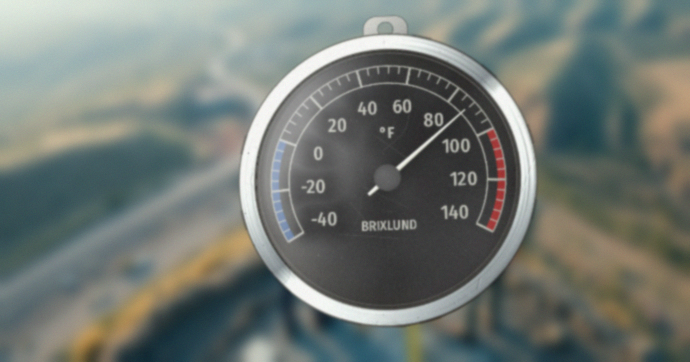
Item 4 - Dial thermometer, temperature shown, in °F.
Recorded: 88 °F
